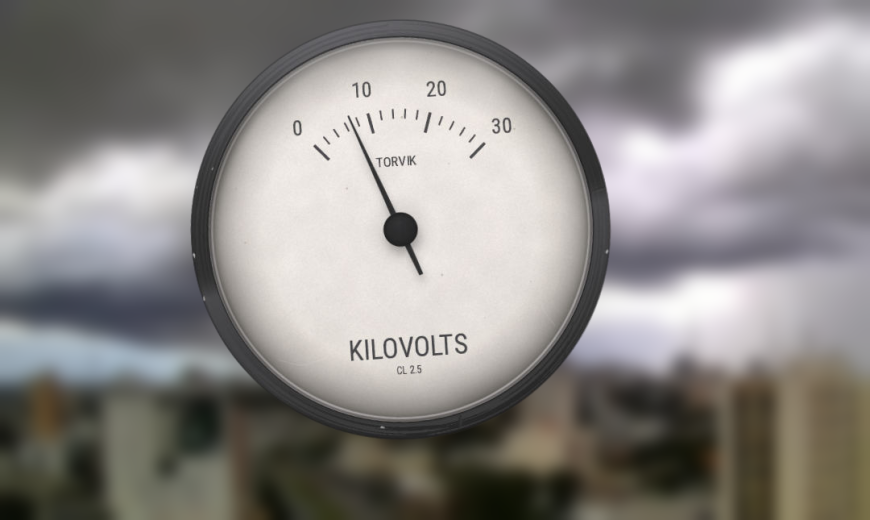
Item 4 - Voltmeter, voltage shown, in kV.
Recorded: 7 kV
